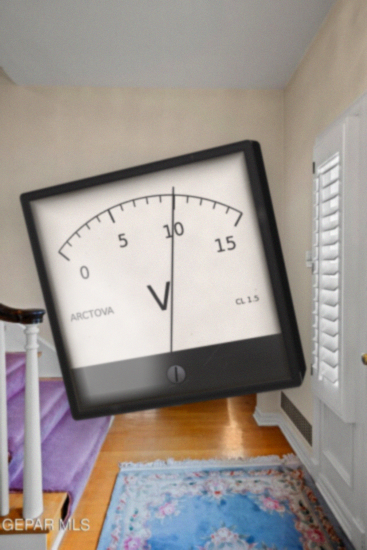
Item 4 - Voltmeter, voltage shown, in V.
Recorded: 10 V
